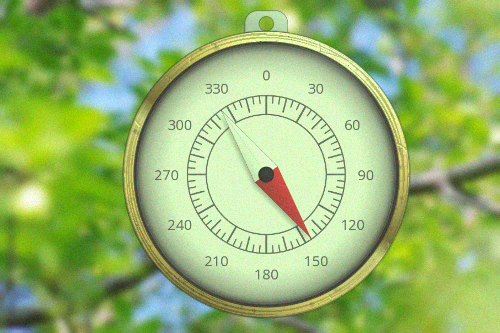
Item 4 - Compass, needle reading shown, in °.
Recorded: 145 °
